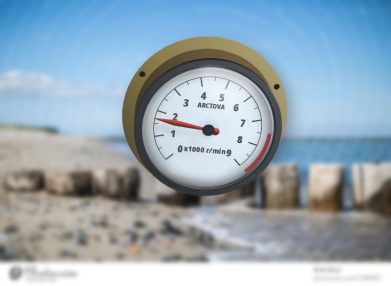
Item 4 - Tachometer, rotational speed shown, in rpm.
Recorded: 1750 rpm
